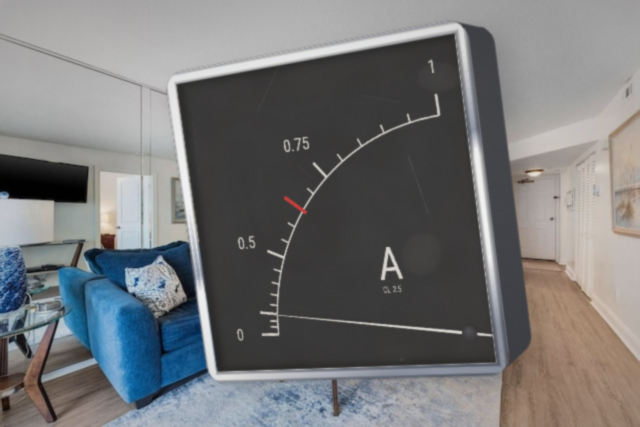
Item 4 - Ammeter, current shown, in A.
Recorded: 0.25 A
